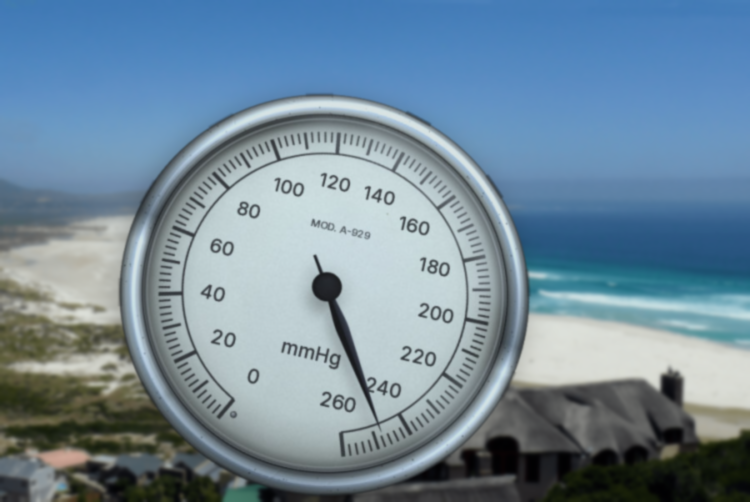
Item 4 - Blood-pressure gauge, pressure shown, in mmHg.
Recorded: 248 mmHg
